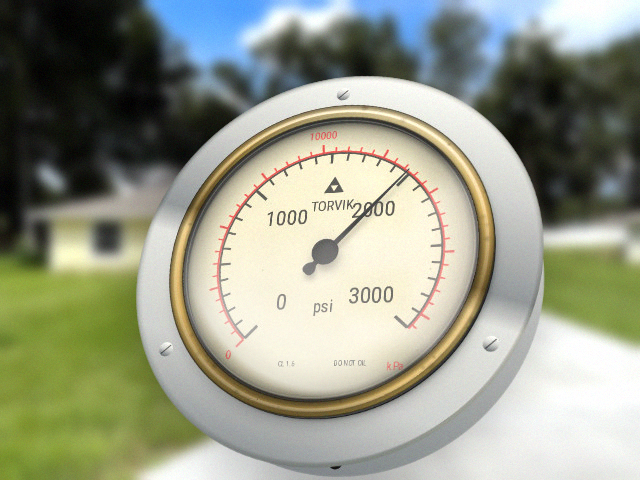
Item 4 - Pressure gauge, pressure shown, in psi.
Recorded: 2000 psi
